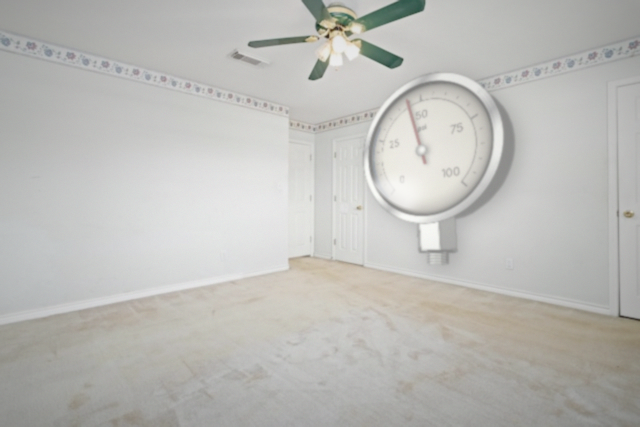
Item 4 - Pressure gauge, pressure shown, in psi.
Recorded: 45 psi
